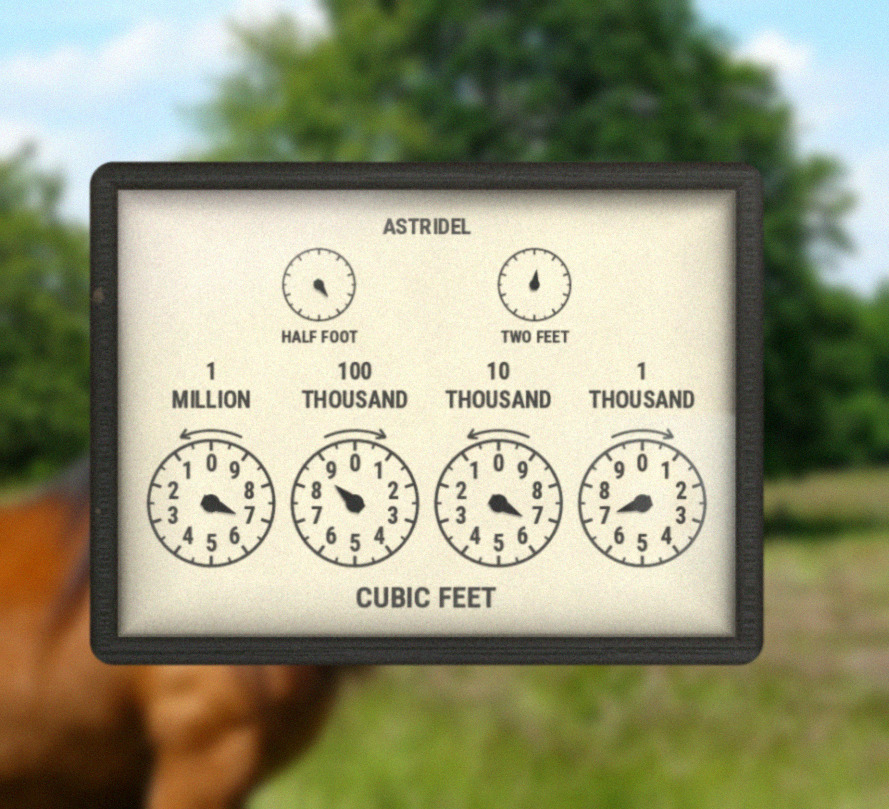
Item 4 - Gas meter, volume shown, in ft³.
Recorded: 686700 ft³
